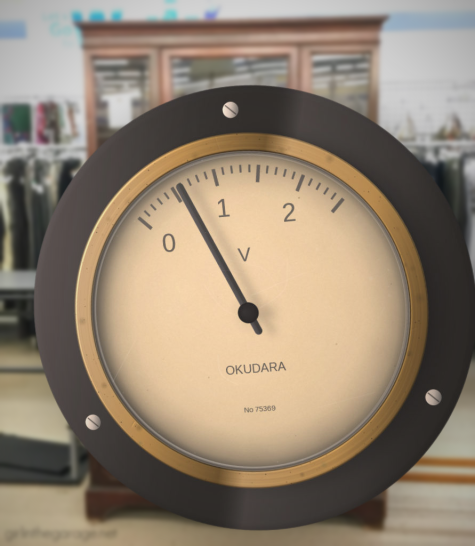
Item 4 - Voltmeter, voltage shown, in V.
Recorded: 0.6 V
